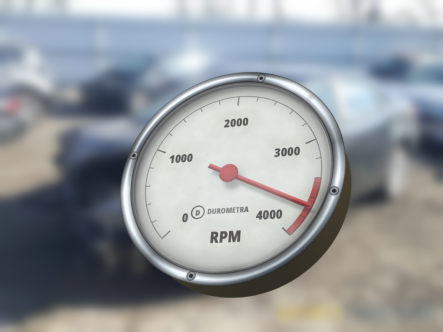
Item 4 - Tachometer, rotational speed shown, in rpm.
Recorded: 3700 rpm
